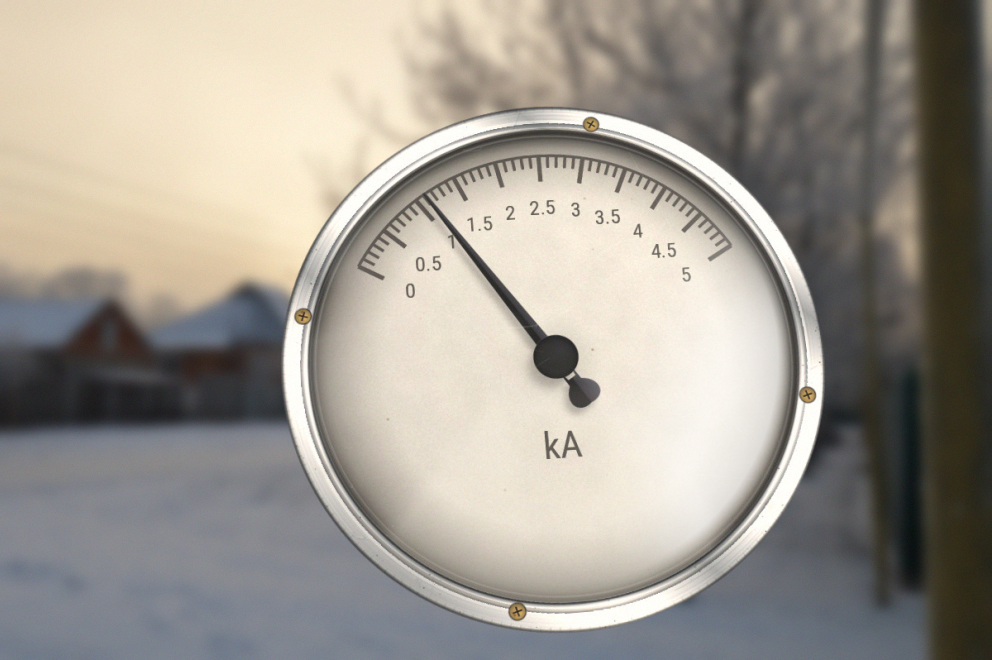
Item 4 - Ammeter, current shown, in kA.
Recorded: 1.1 kA
